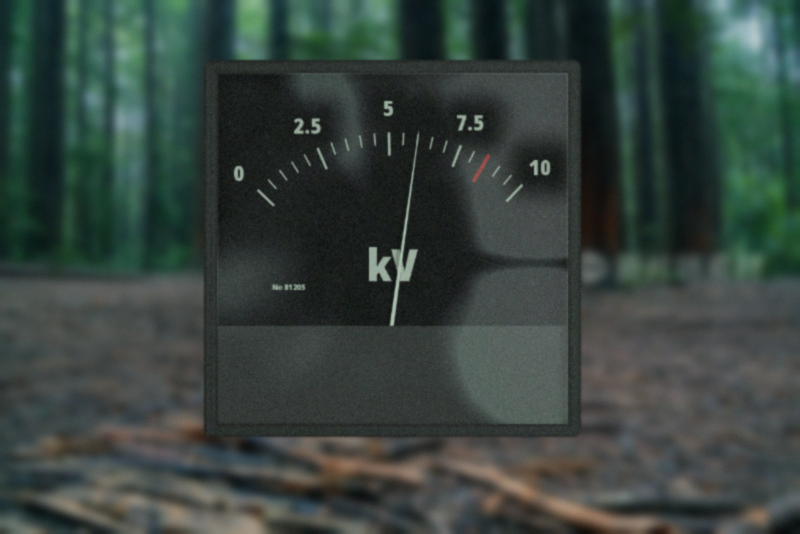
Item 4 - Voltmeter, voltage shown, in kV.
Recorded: 6 kV
